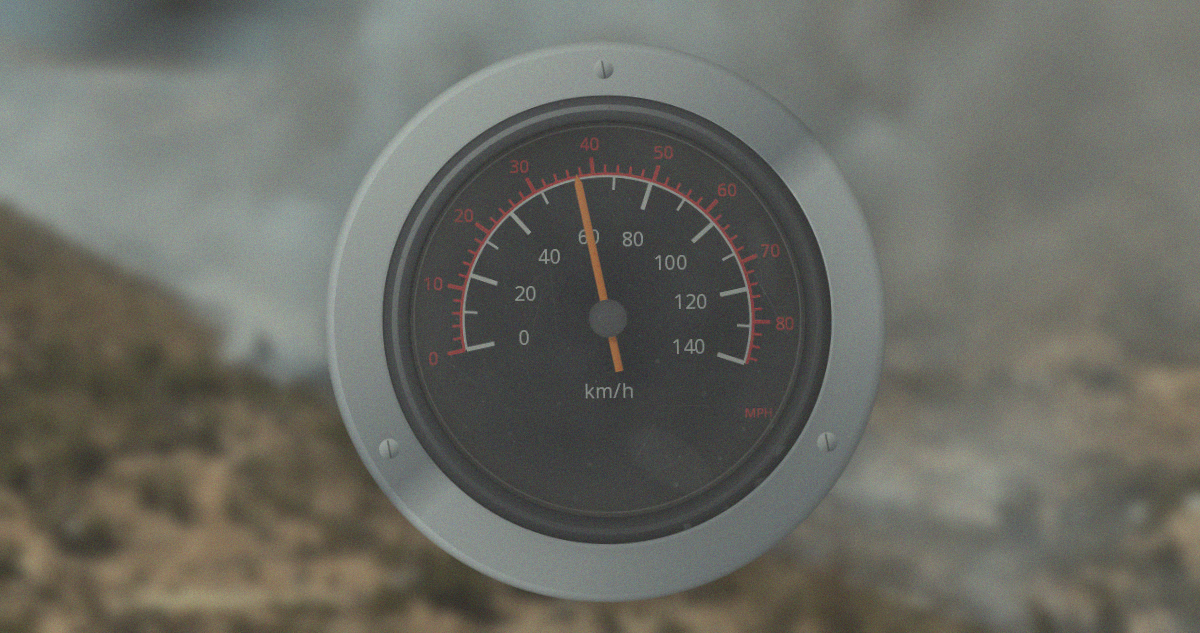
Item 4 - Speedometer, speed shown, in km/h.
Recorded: 60 km/h
